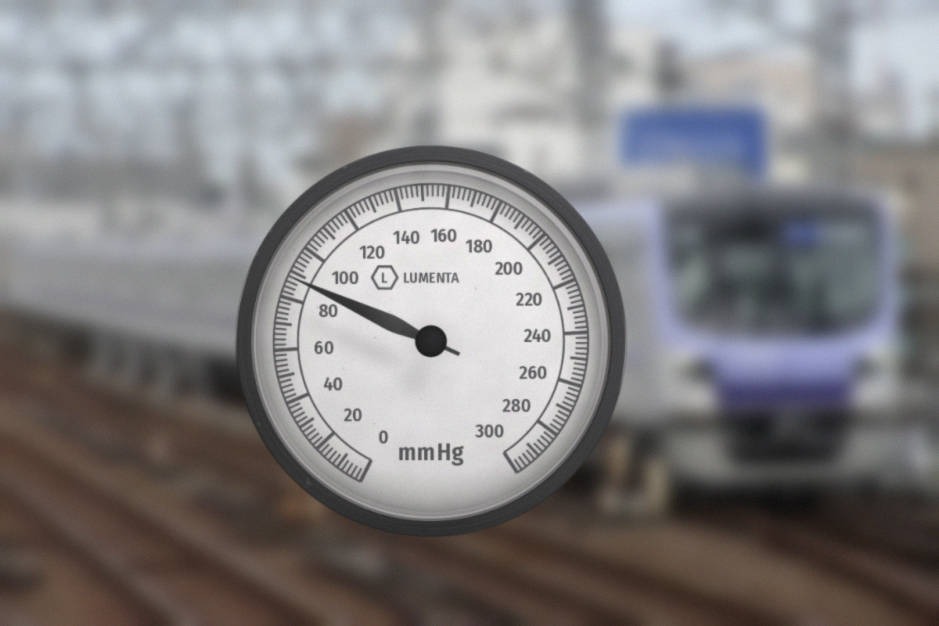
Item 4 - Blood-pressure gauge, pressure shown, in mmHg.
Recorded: 88 mmHg
